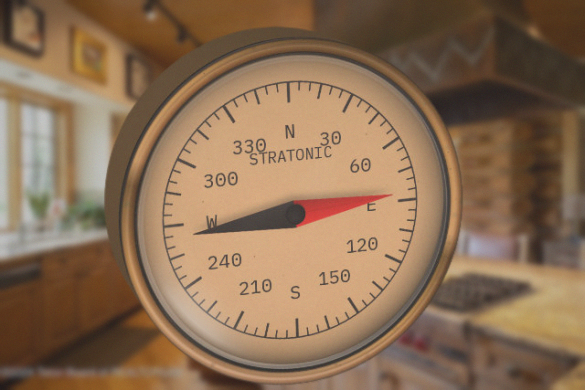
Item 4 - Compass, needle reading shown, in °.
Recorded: 85 °
